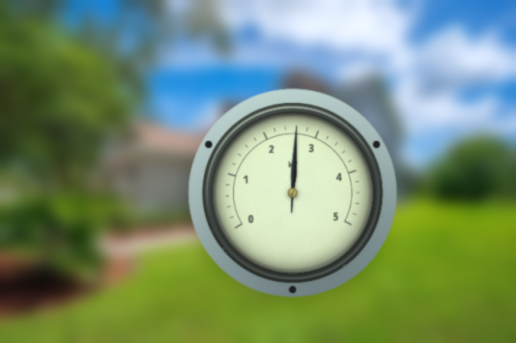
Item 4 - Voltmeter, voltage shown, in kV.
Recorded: 2.6 kV
